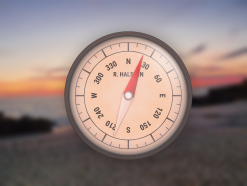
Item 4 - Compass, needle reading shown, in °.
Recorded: 20 °
